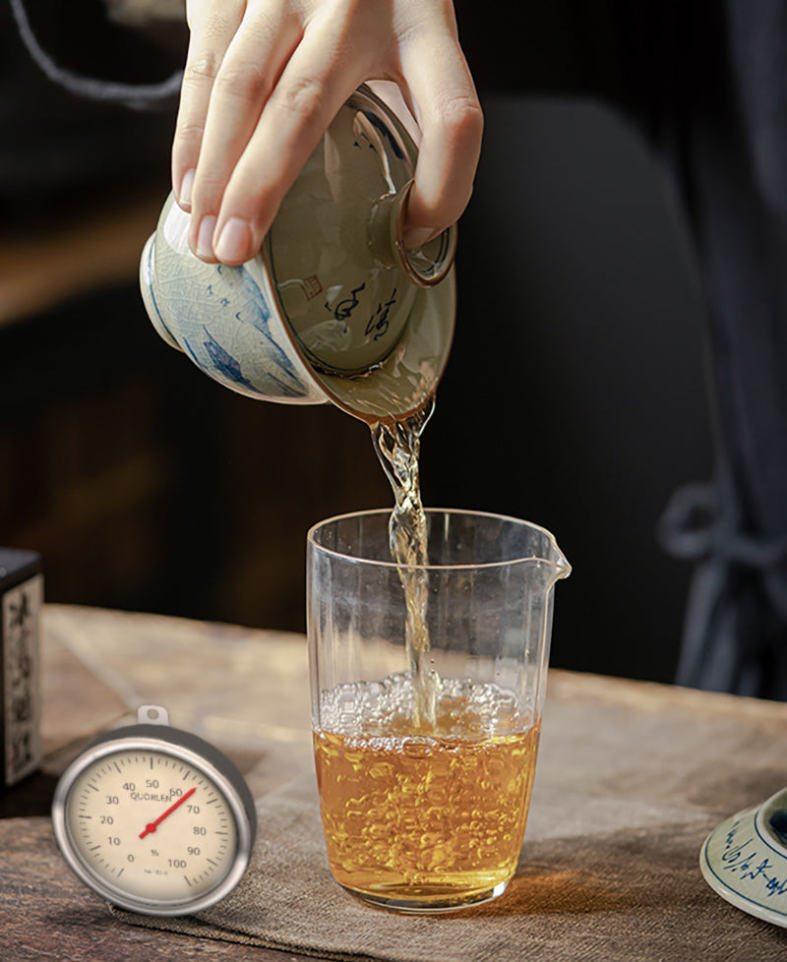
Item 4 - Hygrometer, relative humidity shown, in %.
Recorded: 64 %
